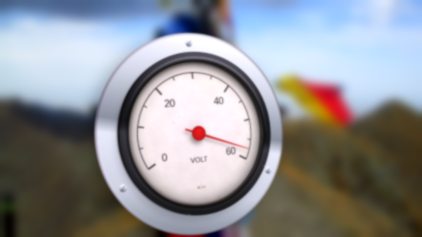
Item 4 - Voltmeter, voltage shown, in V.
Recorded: 57.5 V
